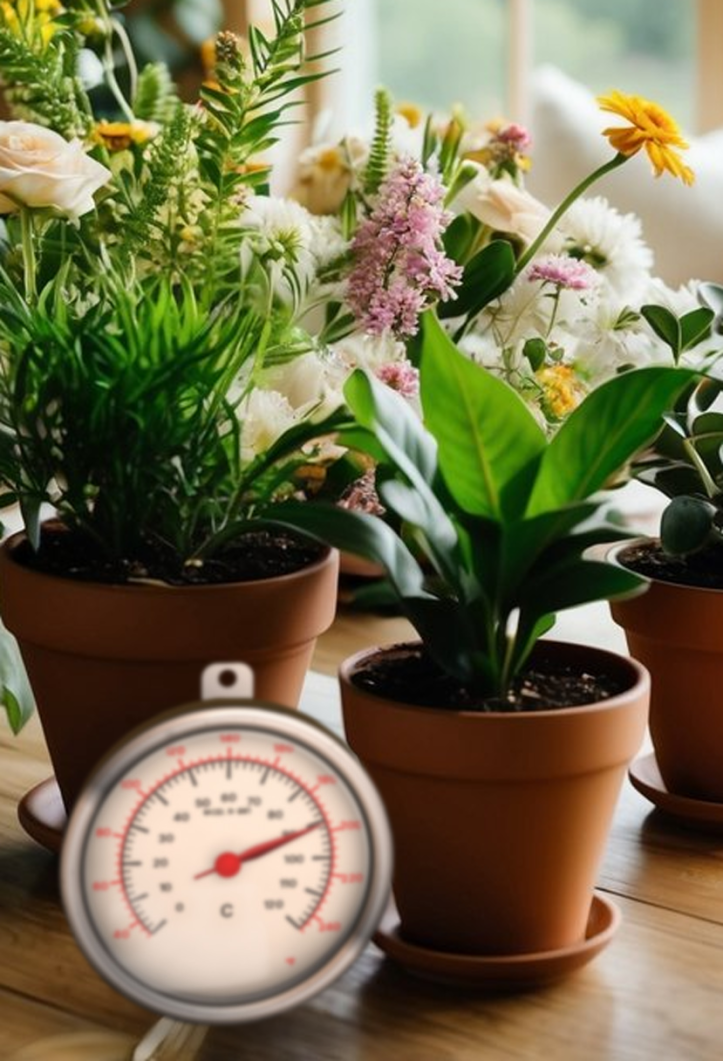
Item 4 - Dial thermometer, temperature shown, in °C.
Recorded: 90 °C
